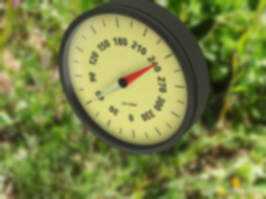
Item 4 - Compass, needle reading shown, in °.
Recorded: 240 °
